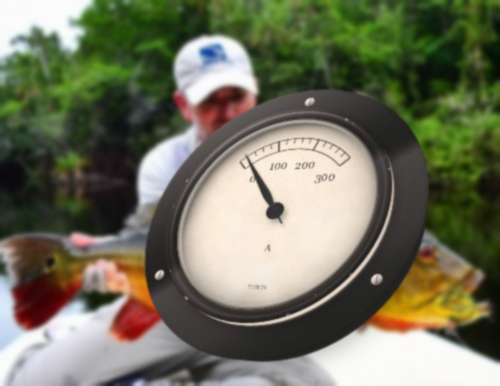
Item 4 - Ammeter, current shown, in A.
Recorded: 20 A
